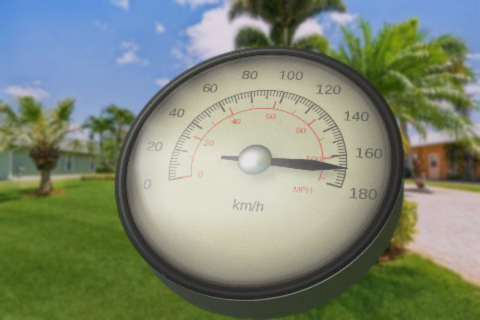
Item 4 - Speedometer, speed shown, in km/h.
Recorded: 170 km/h
